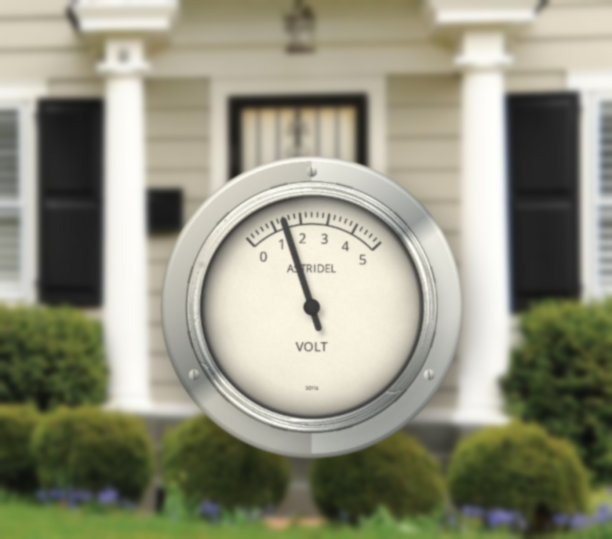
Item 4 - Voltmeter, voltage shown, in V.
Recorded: 1.4 V
